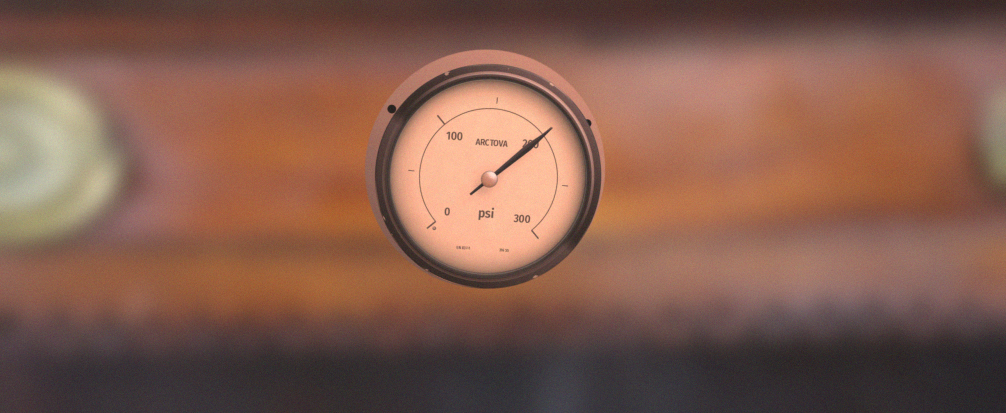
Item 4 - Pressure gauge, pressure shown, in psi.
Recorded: 200 psi
